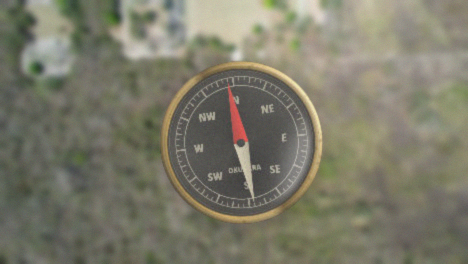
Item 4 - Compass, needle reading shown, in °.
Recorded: 355 °
